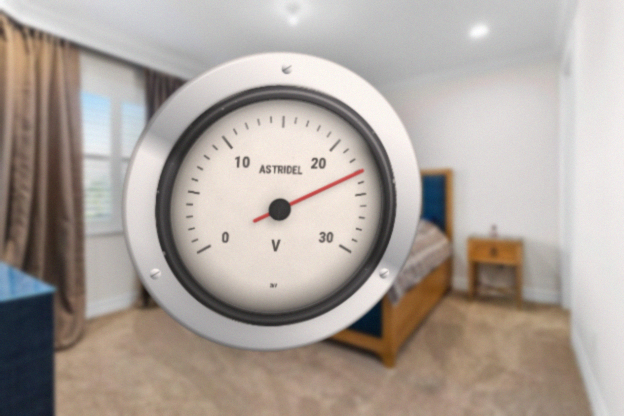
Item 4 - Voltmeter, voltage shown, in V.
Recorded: 23 V
